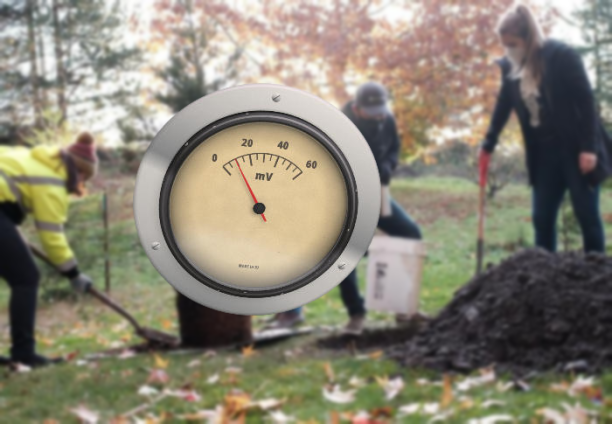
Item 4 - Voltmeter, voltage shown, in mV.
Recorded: 10 mV
